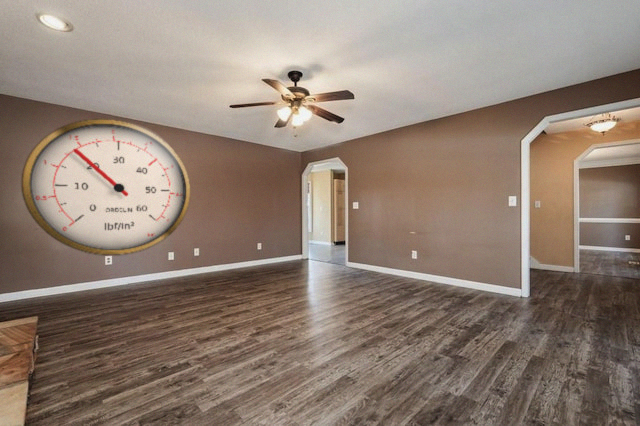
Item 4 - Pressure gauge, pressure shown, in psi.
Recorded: 20 psi
